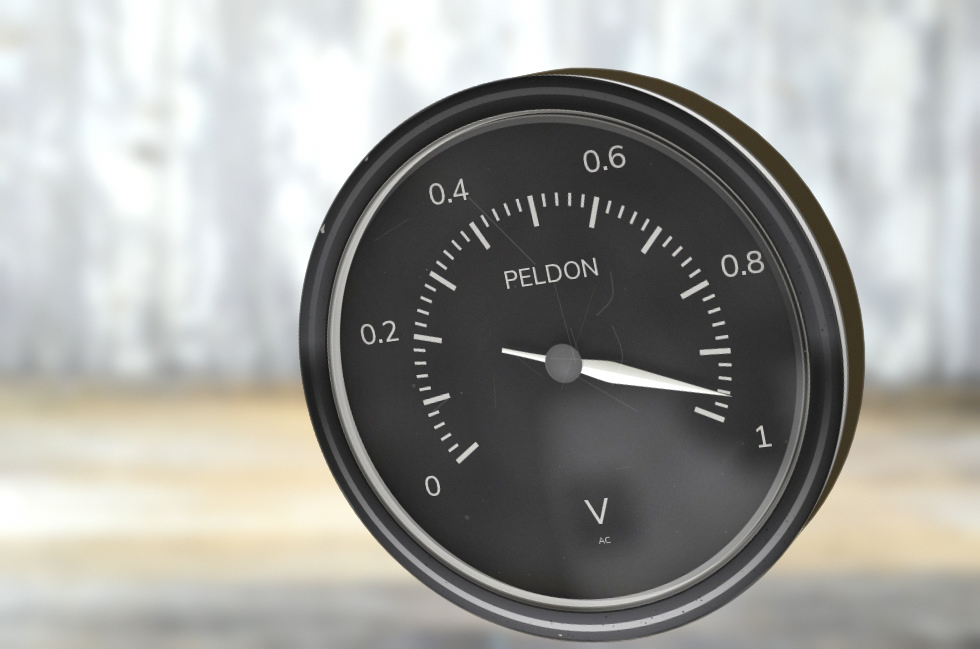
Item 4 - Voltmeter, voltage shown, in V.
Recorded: 0.96 V
